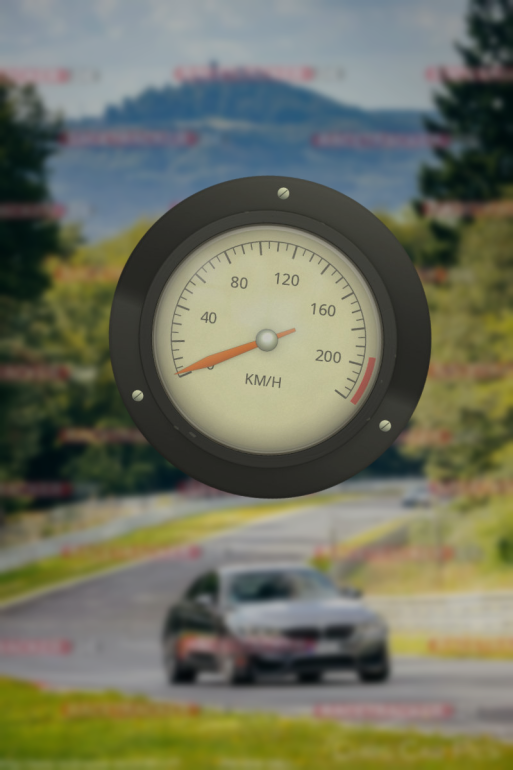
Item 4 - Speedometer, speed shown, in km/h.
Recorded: 2.5 km/h
